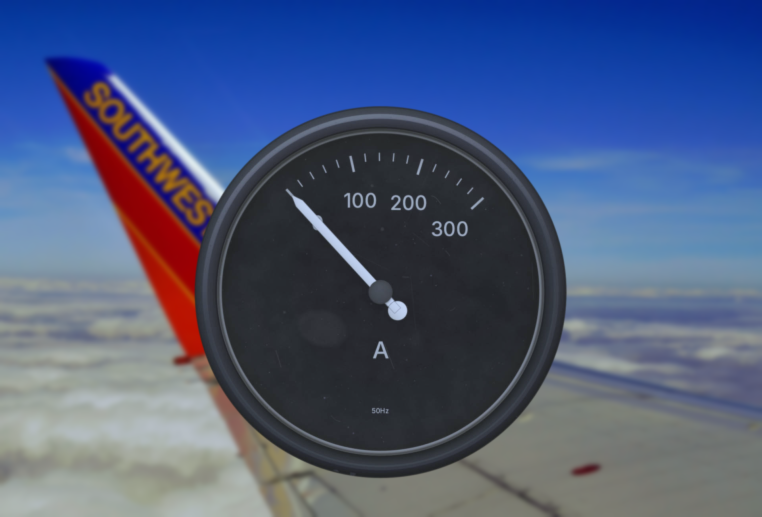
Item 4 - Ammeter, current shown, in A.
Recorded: 0 A
